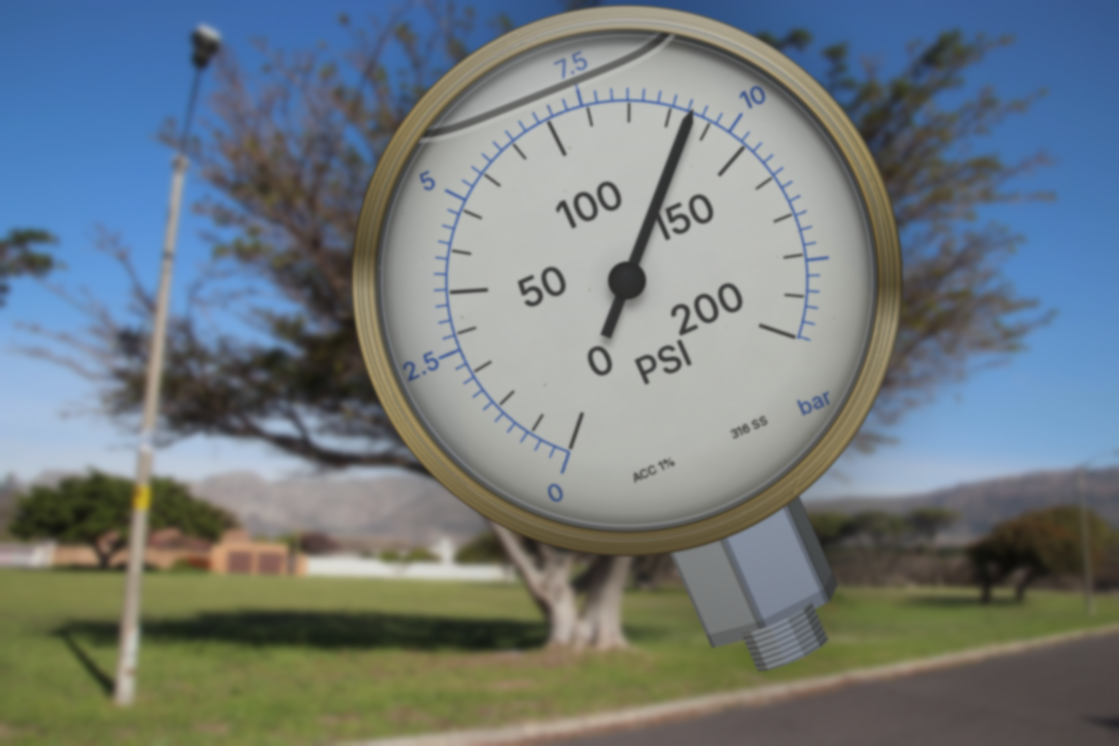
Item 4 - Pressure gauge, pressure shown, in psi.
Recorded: 135 psi
